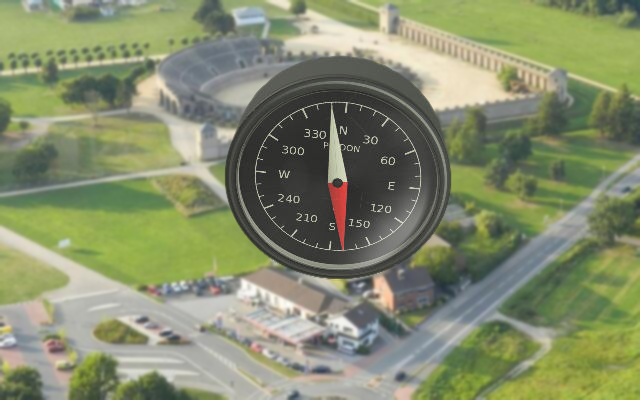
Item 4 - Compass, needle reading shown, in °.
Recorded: 170 °
